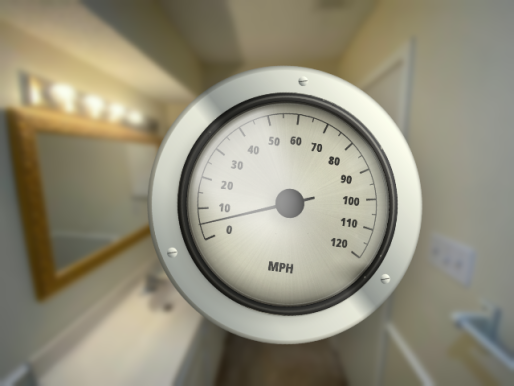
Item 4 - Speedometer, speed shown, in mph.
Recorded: 5 mph
